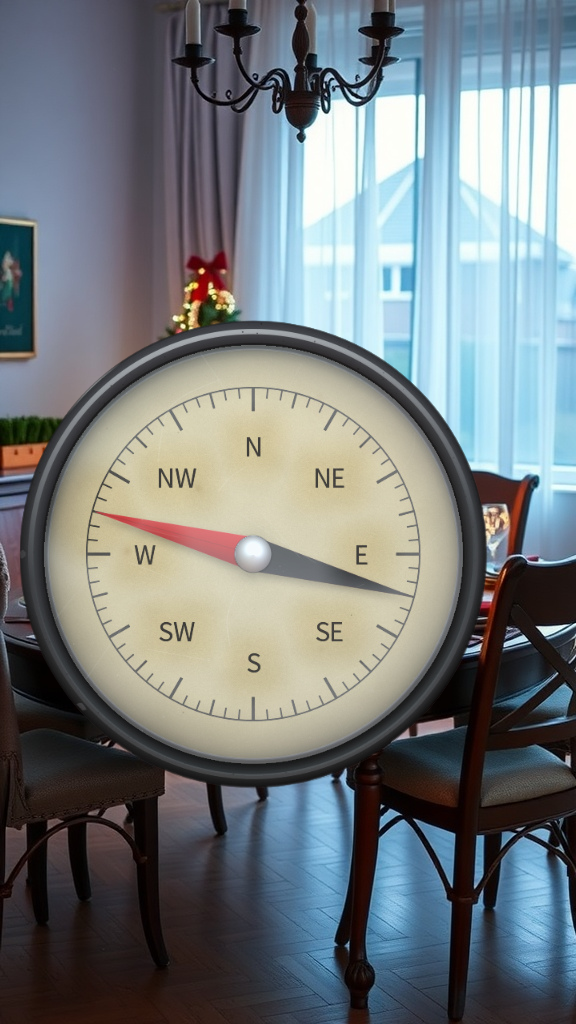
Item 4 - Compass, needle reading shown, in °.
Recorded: 285 °
